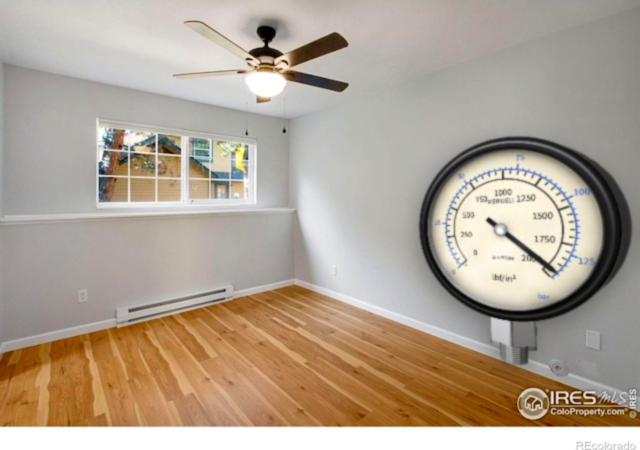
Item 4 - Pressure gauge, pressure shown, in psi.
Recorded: 1950 psi
